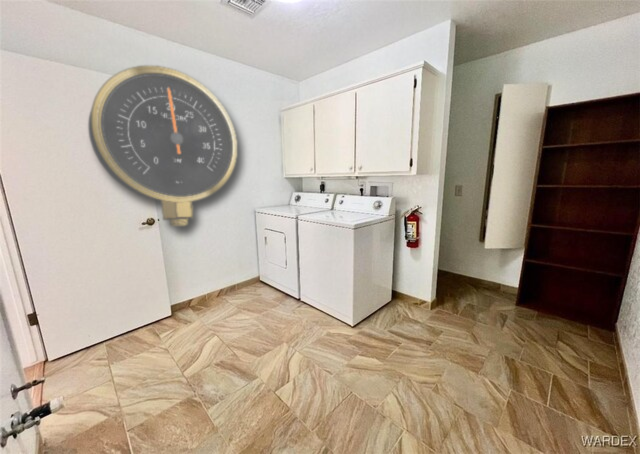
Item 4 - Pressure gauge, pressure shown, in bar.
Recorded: 20 bar
